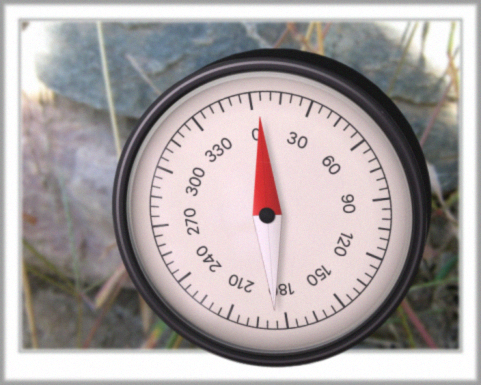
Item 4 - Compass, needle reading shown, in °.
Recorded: 5 °
